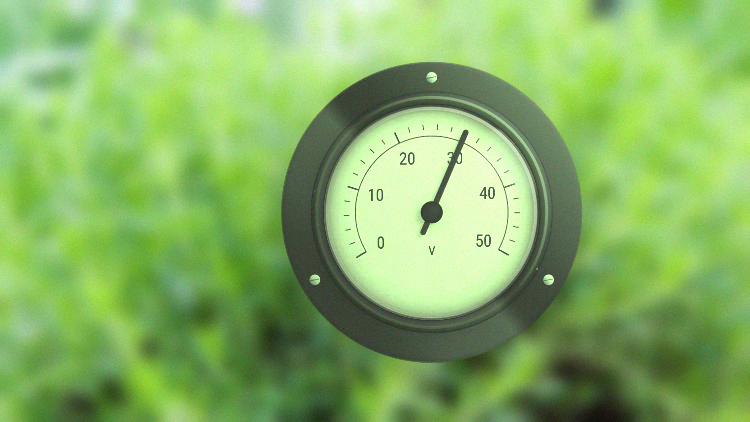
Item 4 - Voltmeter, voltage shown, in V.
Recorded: 30 V
